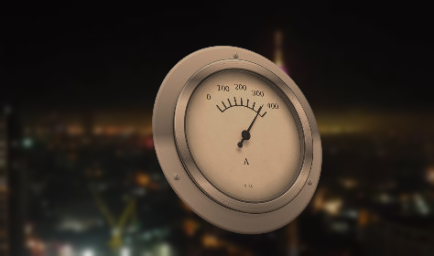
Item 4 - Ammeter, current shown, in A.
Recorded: 350 A
